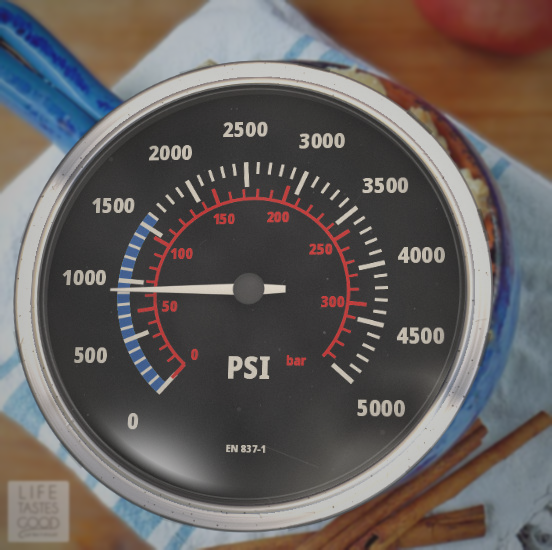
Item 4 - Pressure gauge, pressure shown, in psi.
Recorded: 900 psi
